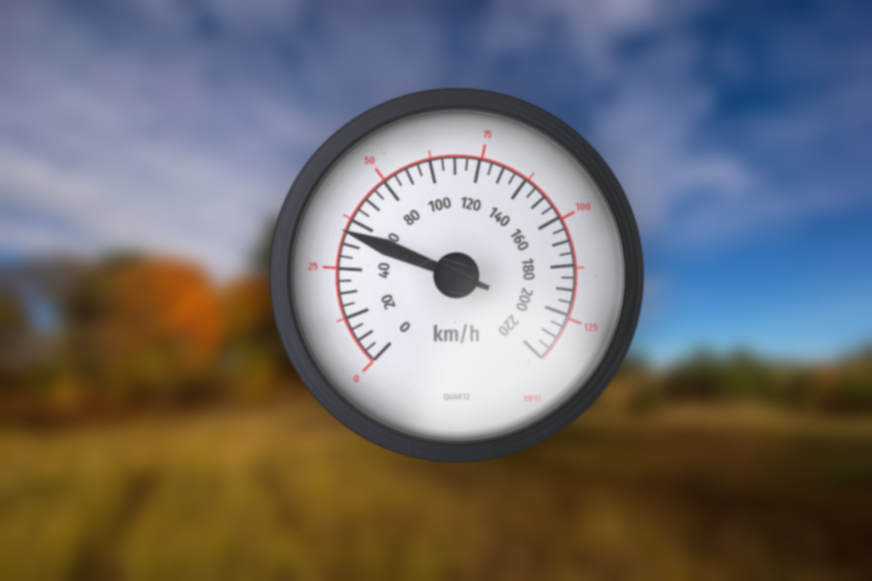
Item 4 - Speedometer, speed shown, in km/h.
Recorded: 55 km/h
